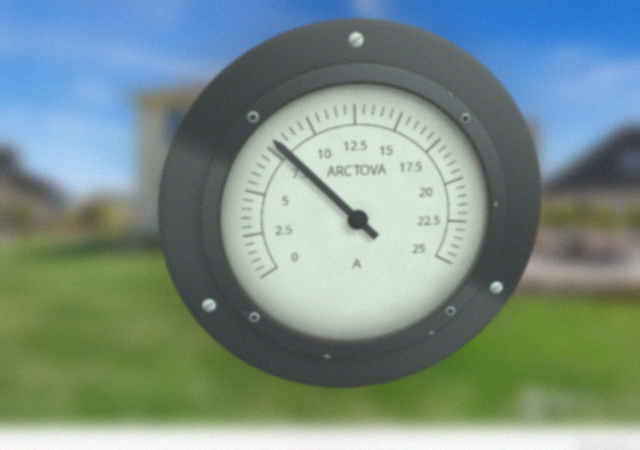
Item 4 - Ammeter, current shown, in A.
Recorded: 8 A
